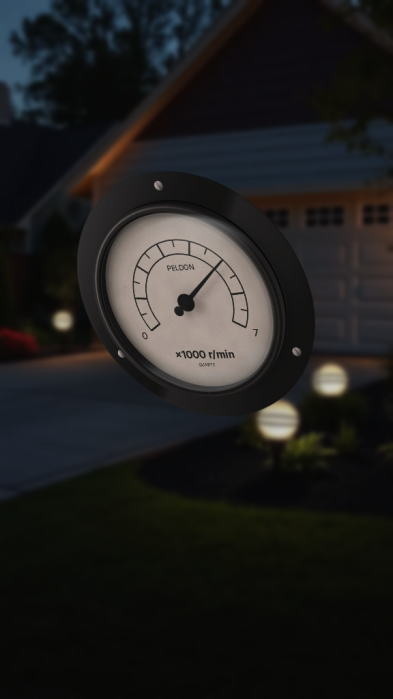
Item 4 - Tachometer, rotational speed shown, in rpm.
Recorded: 5000 rpm
